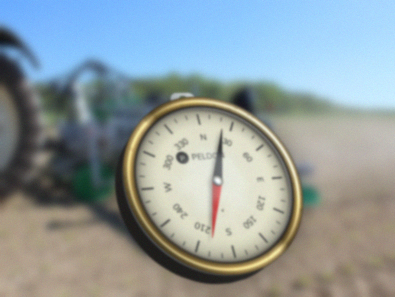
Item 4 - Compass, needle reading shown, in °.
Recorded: 200 °
